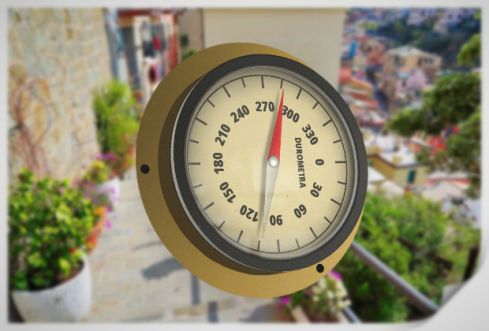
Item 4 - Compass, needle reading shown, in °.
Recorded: 285 °
